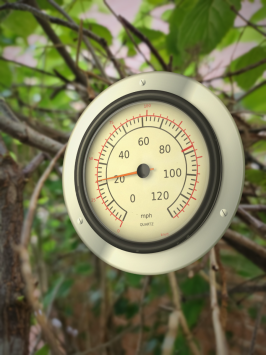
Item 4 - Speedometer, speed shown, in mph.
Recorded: 22 mph
